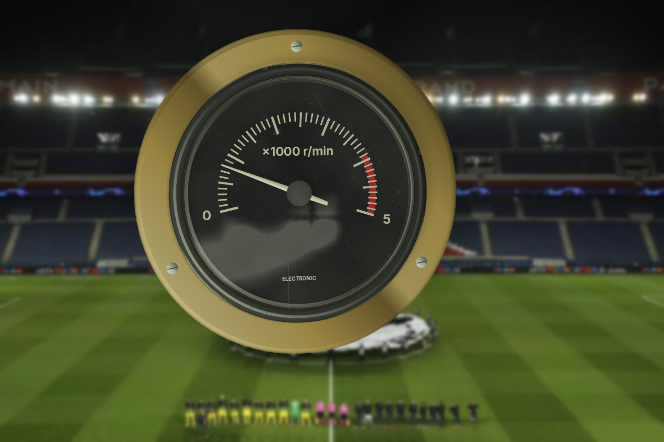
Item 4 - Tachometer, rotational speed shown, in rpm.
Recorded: 800 rpm
